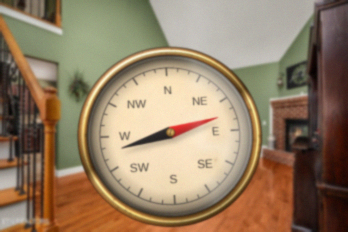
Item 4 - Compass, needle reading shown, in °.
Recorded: 75 °
